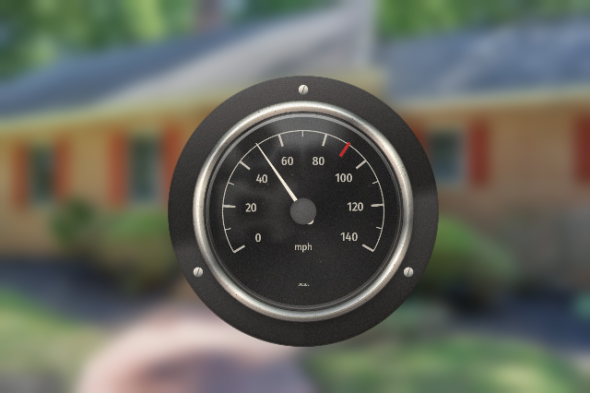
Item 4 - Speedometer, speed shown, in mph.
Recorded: 50 mph
